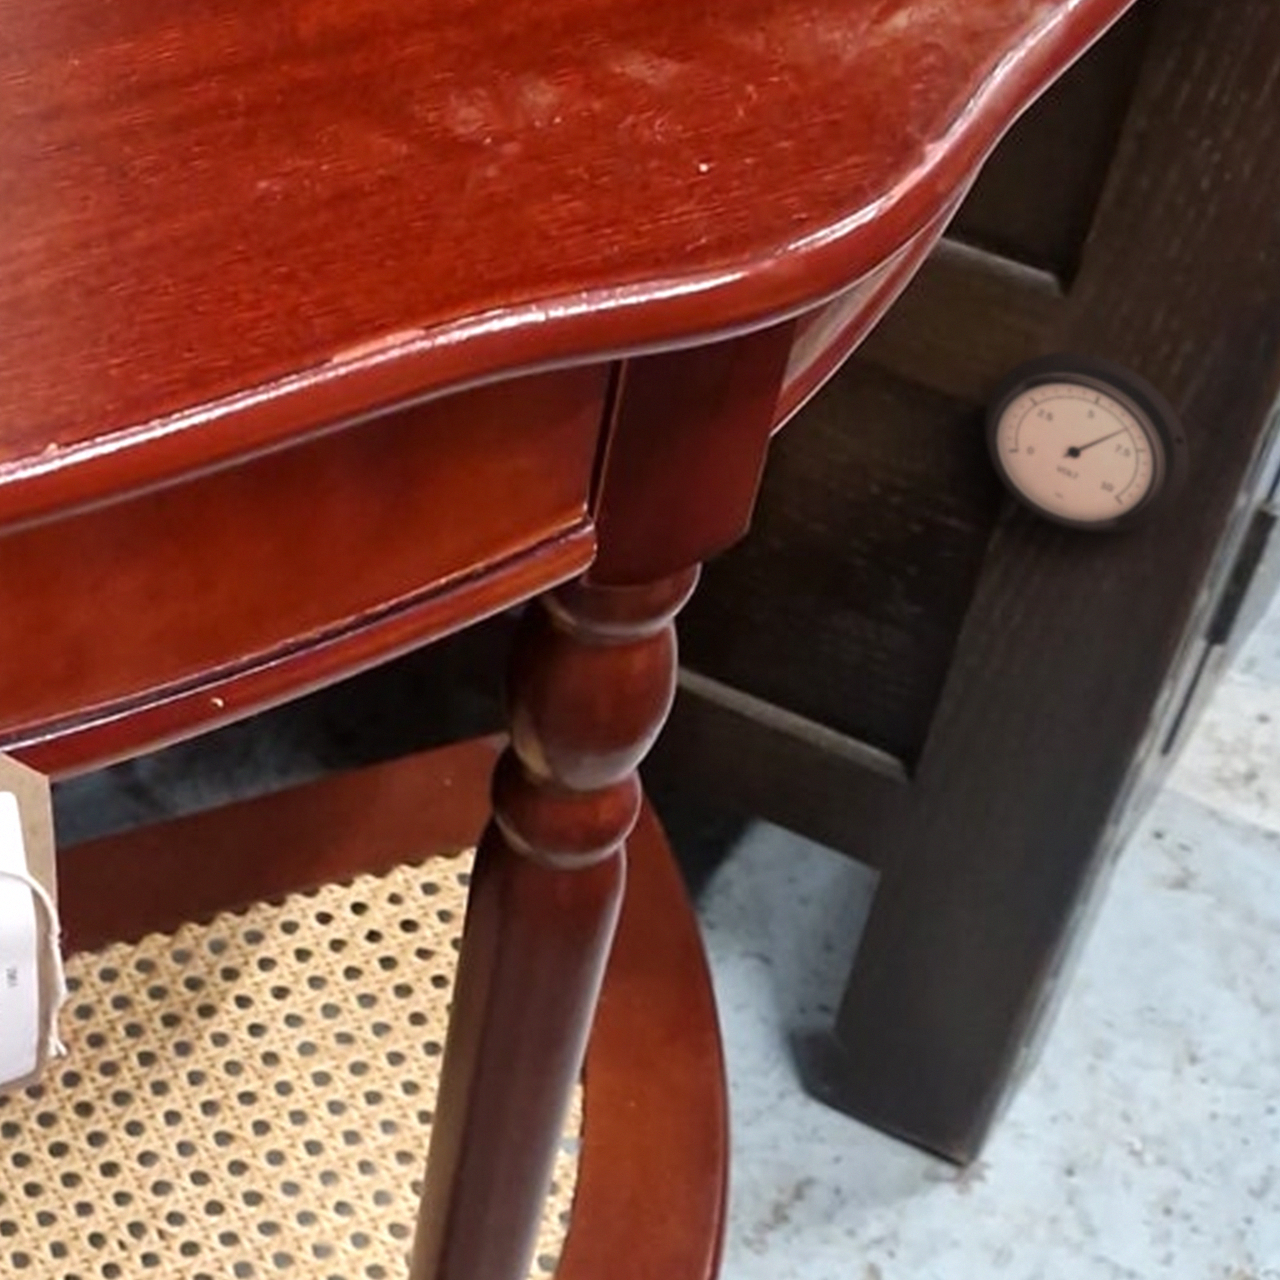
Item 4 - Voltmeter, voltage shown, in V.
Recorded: 6.5 V
